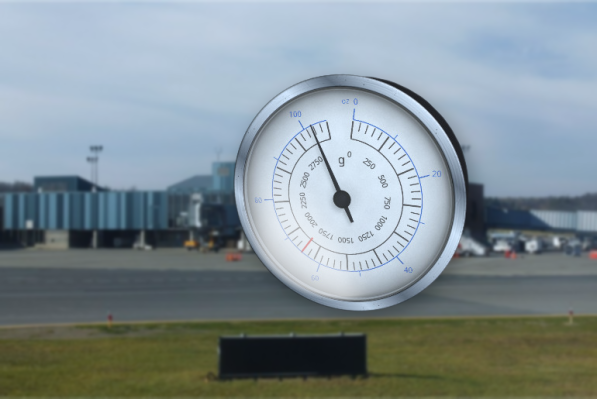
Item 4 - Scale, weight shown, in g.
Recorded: 2900 g
